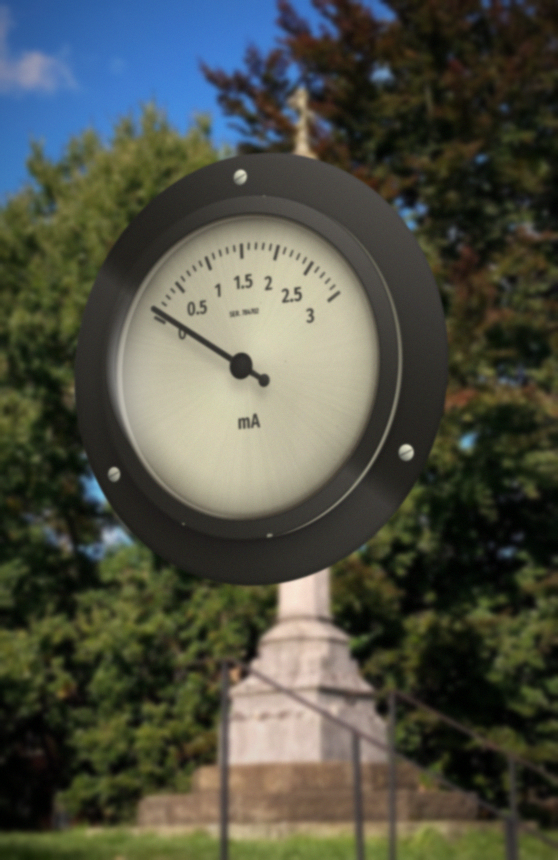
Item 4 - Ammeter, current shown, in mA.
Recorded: 0.1 mA
